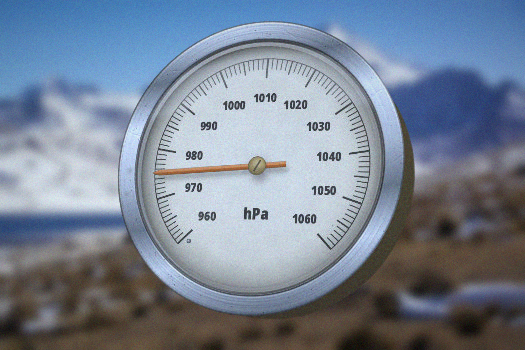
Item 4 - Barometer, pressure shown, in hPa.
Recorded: 975 hPa
